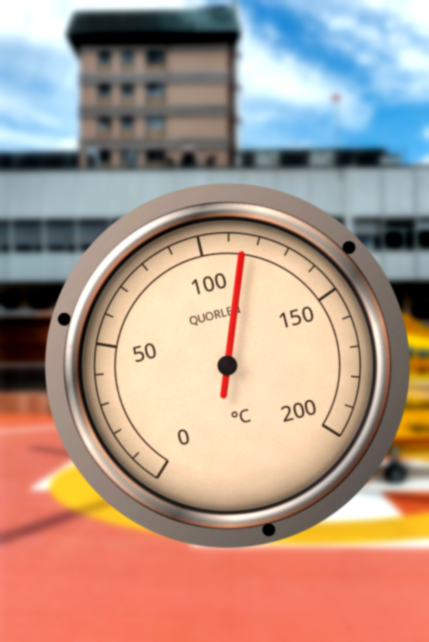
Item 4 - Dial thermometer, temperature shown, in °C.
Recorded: 115 °C
